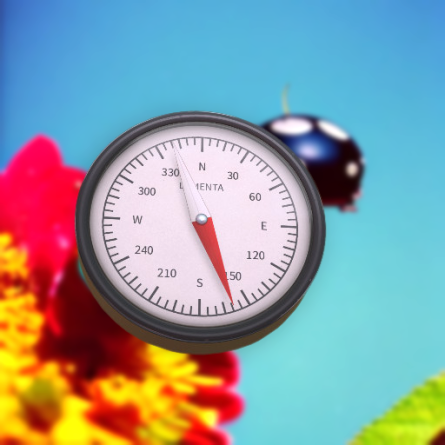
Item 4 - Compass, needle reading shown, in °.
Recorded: 160 °
